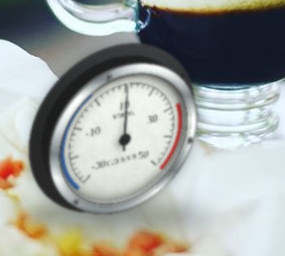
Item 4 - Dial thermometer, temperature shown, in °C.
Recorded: 10 °C
